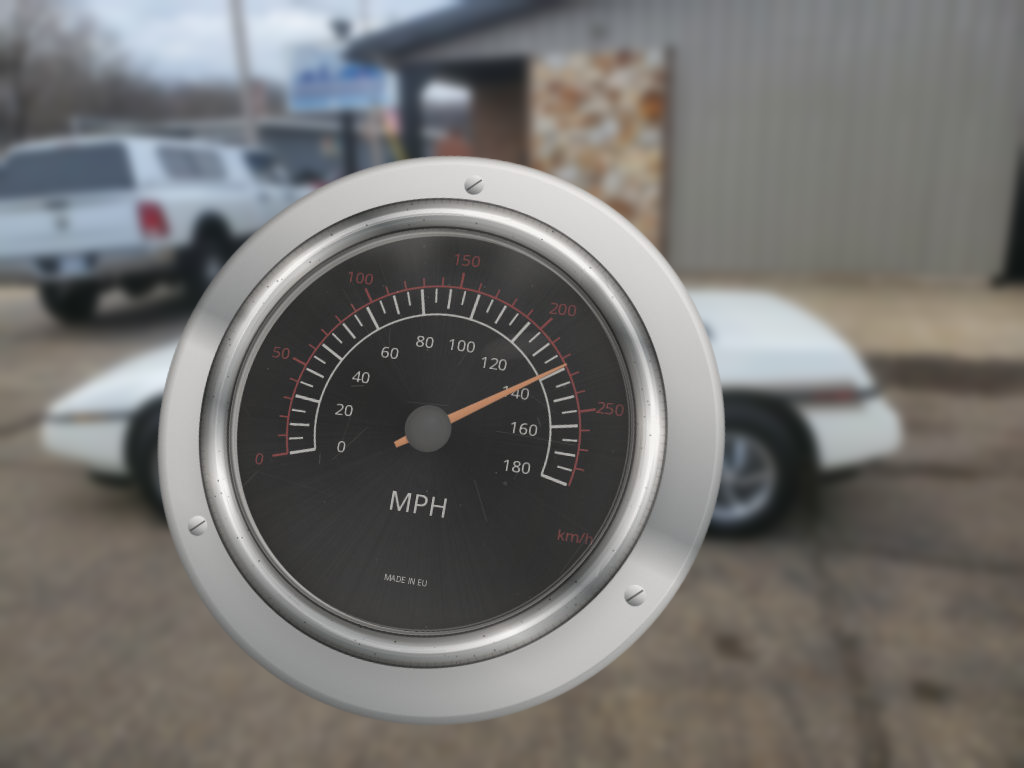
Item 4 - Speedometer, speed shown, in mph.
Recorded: 140 mph
